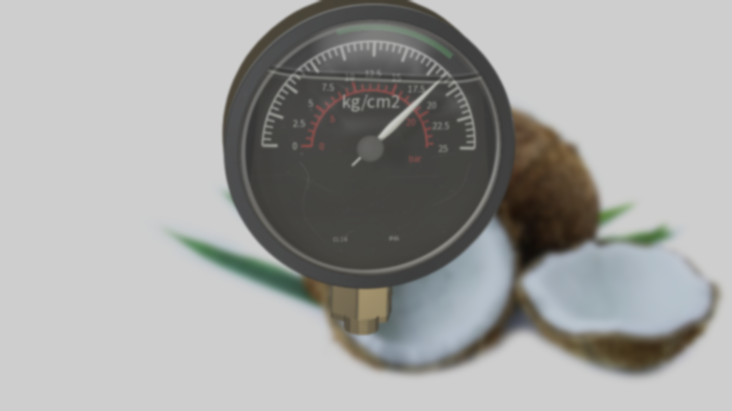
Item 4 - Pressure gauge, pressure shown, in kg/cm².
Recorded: 18.5 kg/cm²
